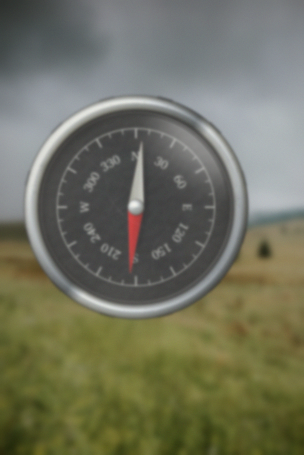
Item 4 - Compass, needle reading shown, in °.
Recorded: 185 °
